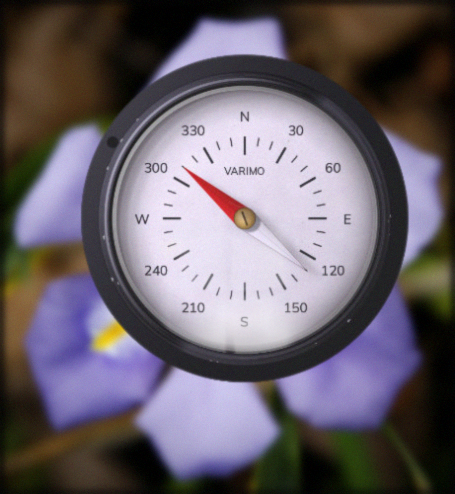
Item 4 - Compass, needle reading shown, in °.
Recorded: 310 °
